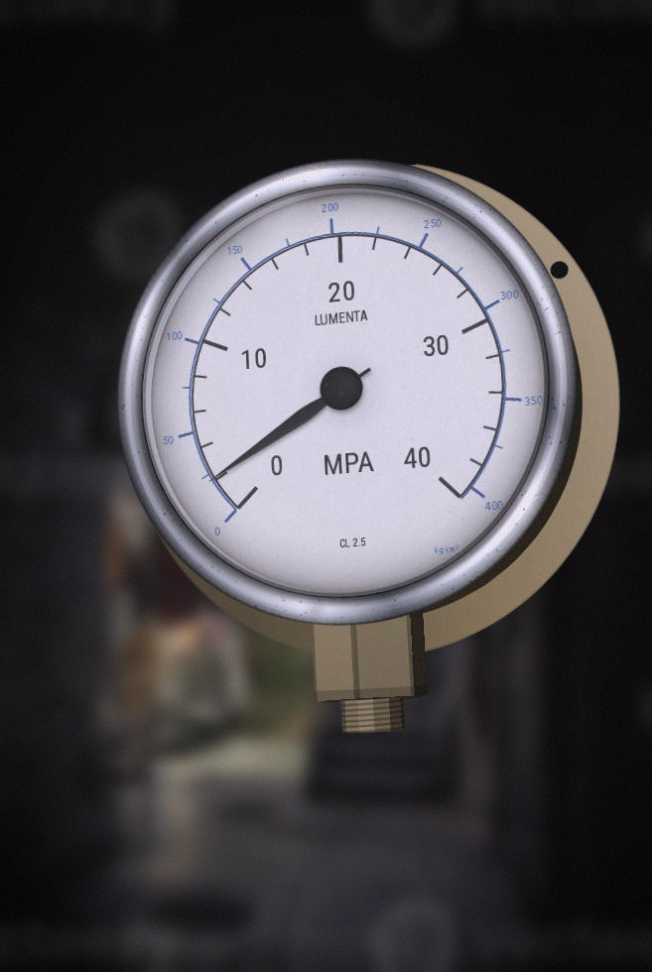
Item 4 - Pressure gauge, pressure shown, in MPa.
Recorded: 2 MPa
